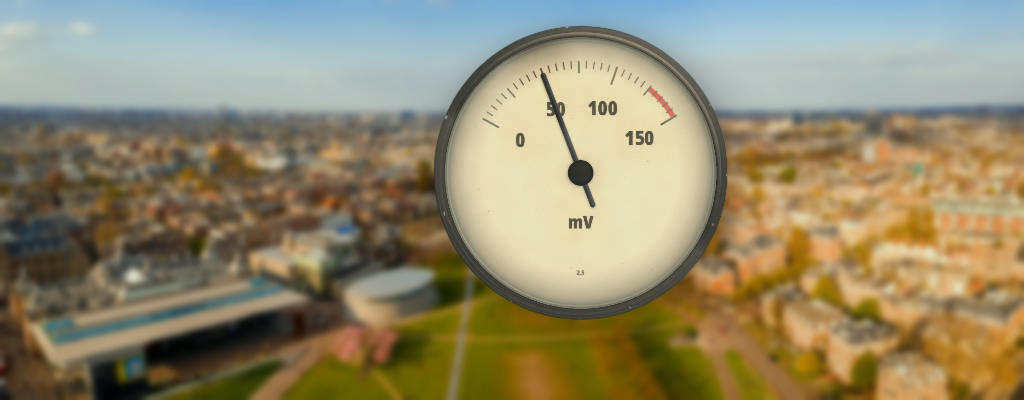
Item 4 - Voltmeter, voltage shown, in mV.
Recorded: 50 mV
